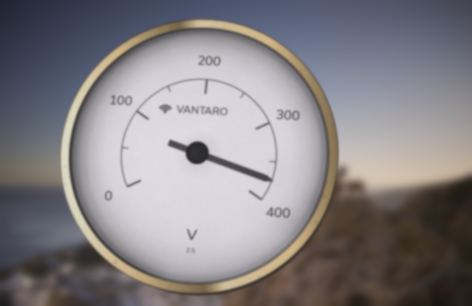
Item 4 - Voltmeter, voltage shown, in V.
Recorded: 375 V
